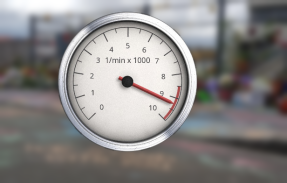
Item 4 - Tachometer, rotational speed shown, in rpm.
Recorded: 9250 rpm
